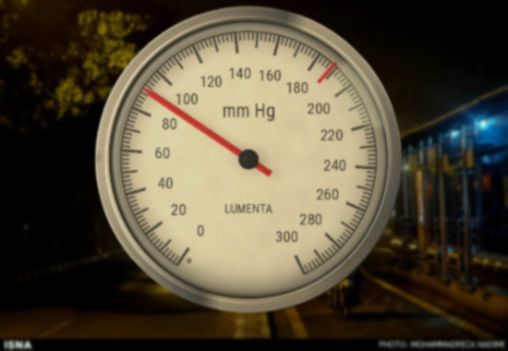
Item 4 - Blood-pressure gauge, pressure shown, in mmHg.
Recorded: 90 mmHg
